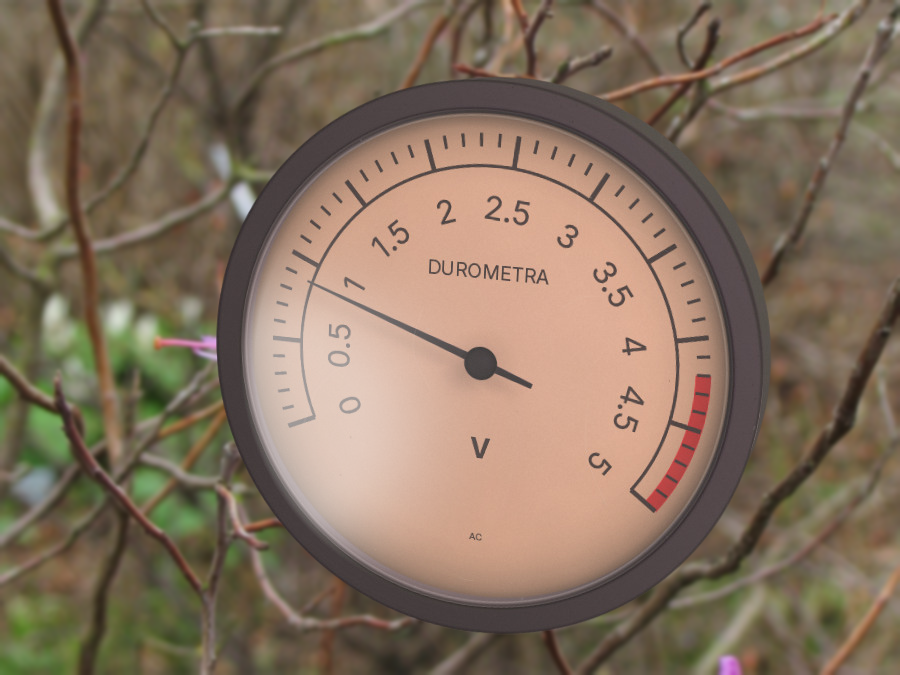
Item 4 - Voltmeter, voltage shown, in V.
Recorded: 0.9 V
